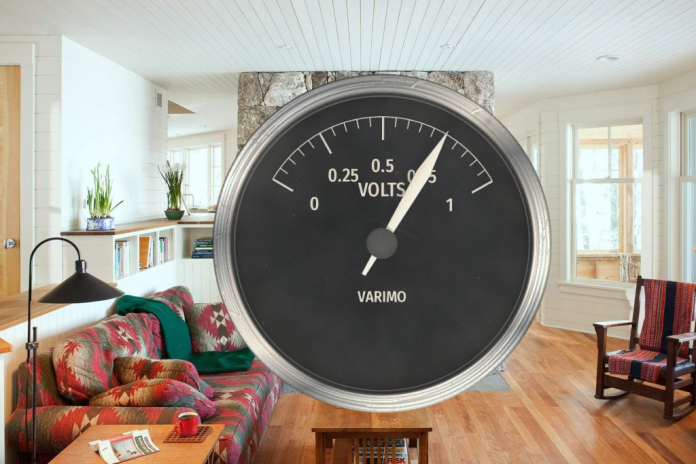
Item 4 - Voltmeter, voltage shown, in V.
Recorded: 0.75 V
